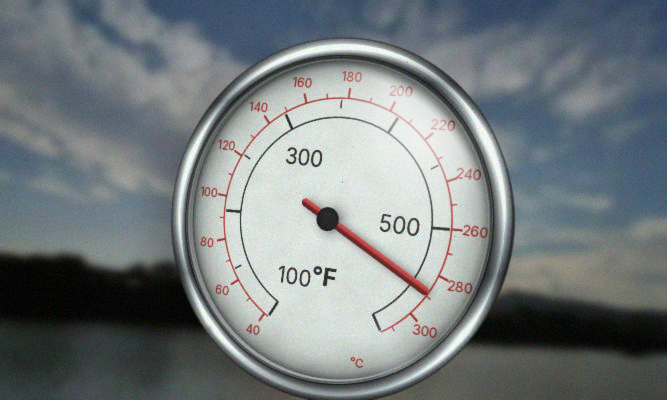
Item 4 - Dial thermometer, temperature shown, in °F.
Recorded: 550 °F
